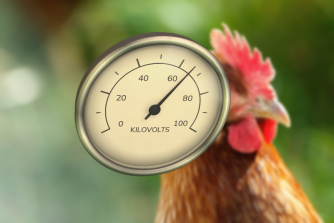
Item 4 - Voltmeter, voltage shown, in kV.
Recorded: 65 kV
